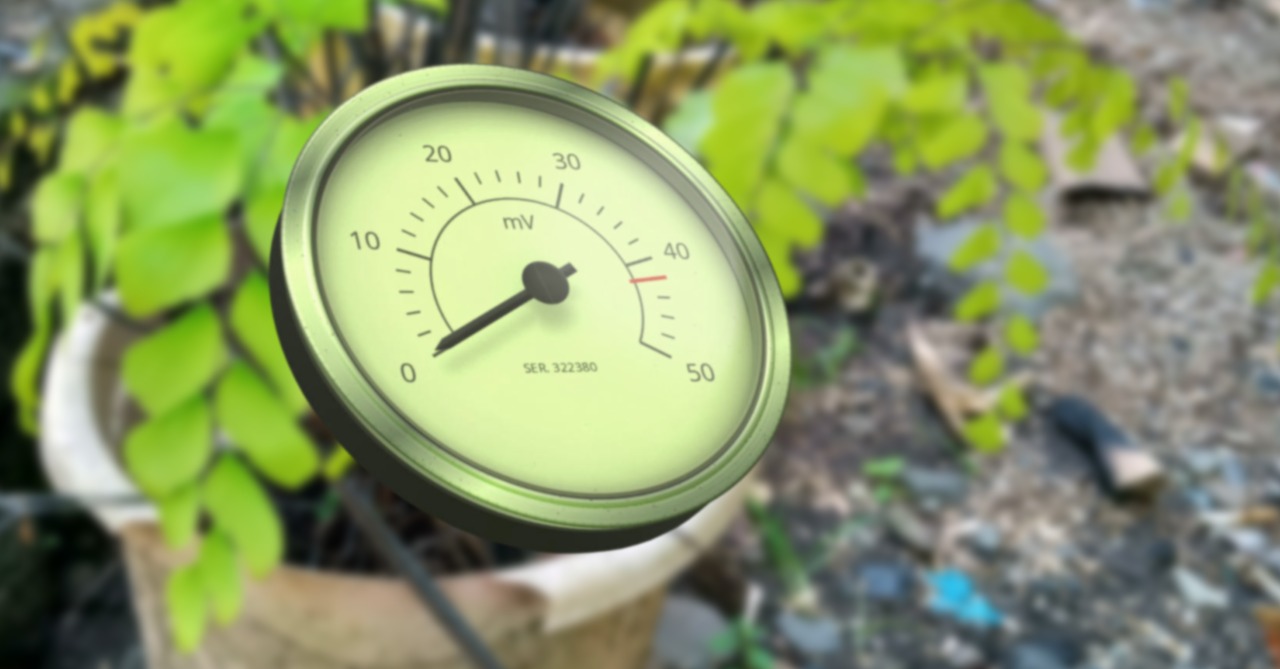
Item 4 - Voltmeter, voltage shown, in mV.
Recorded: 0 mV
